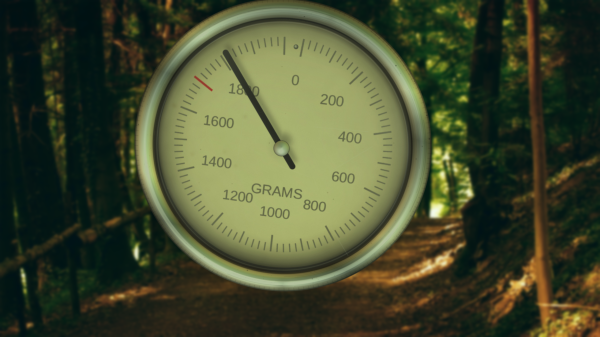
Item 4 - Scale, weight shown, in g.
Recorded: 1820 g
